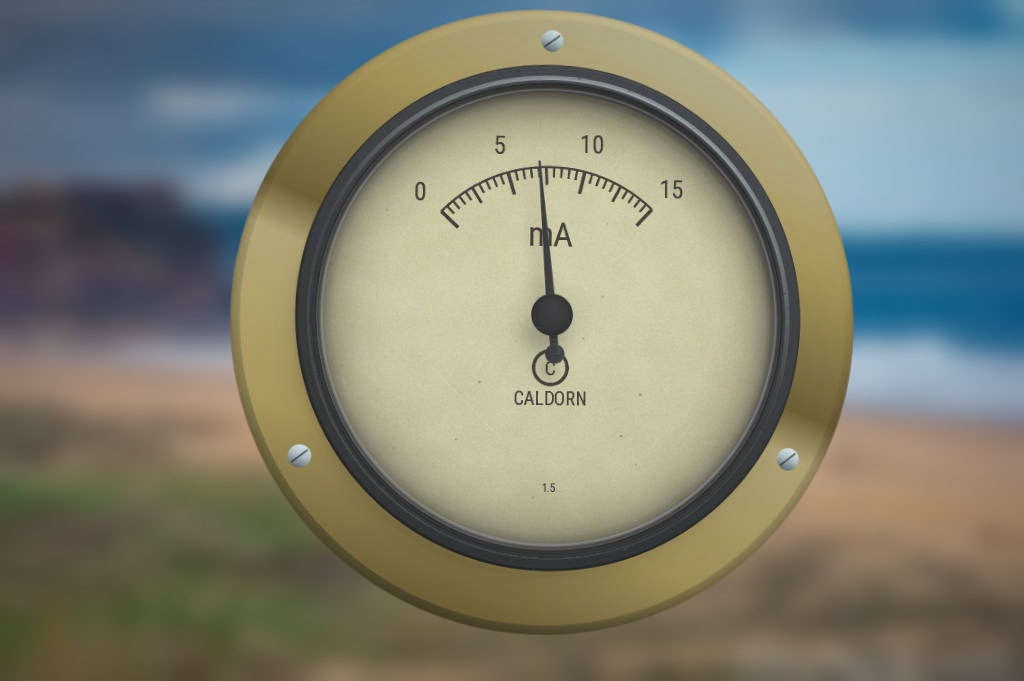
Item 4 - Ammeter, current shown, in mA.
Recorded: 7 mA
